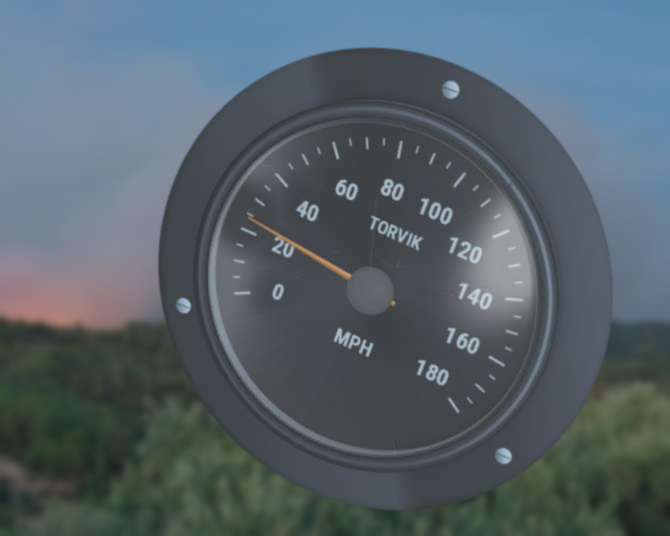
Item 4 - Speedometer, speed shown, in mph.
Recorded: 25 mph
